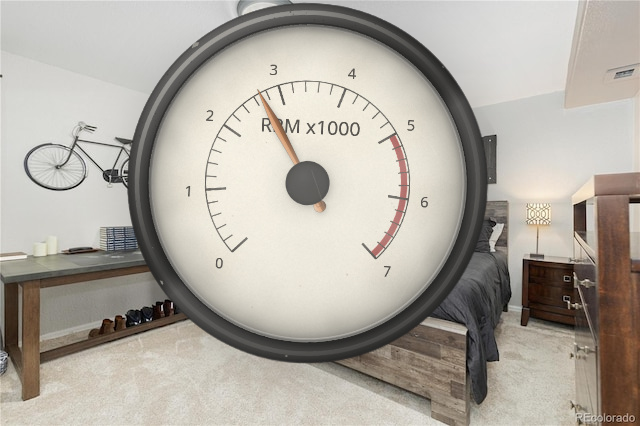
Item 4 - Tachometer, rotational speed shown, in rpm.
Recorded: 2700 rpm
